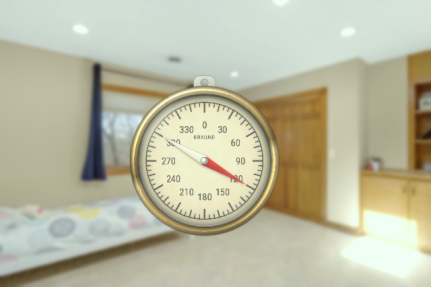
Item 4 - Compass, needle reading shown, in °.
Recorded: 120 °
